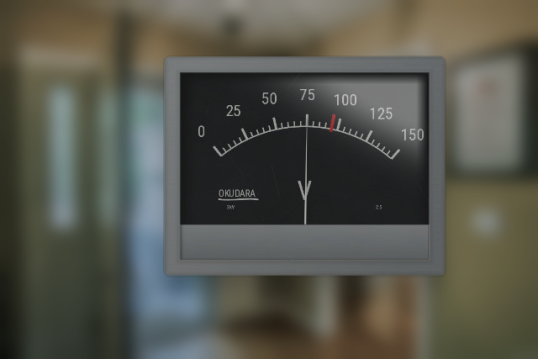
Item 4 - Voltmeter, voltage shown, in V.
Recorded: 75 V
